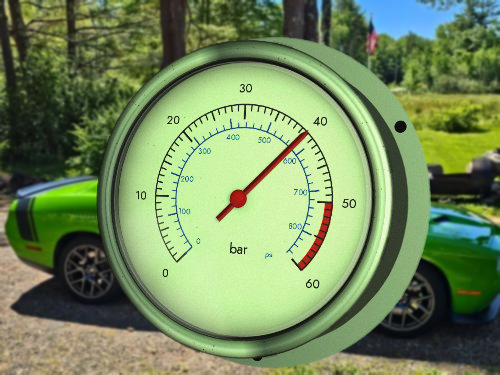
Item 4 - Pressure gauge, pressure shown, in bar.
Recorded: 40 bar
